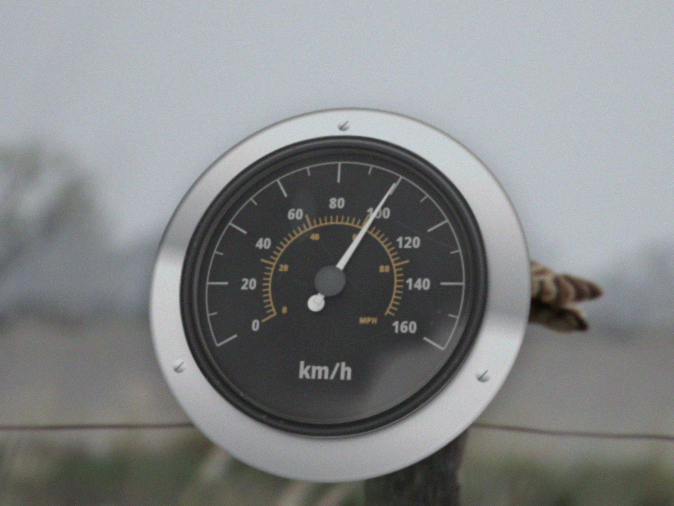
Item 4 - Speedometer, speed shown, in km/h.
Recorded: 100 km/h
